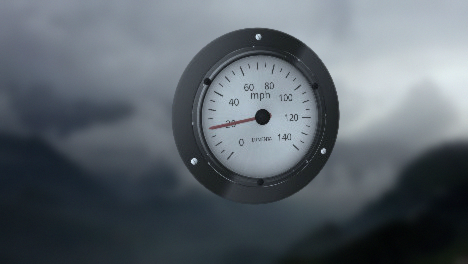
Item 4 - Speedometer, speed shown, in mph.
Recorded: 20 mph
